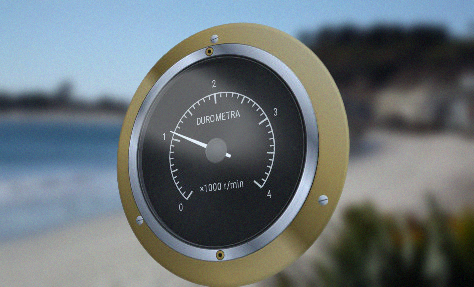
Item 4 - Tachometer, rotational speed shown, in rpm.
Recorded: 1100 rpm
